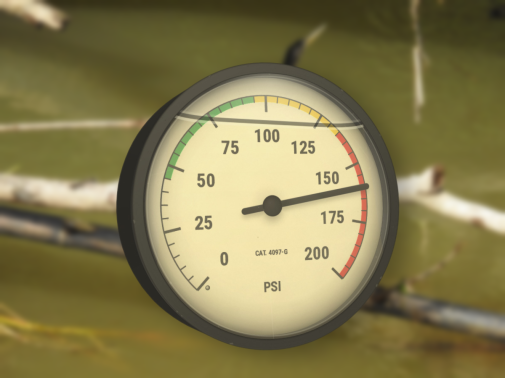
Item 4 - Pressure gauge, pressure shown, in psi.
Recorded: 160 psi
